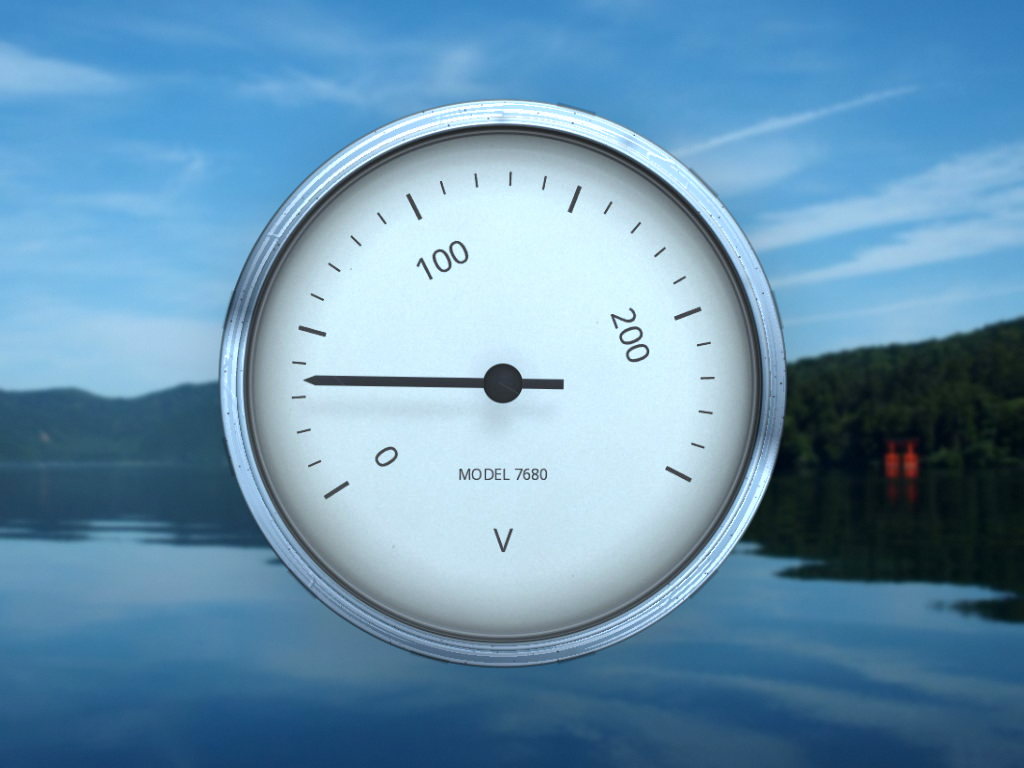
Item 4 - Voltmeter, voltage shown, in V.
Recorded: 35 V
